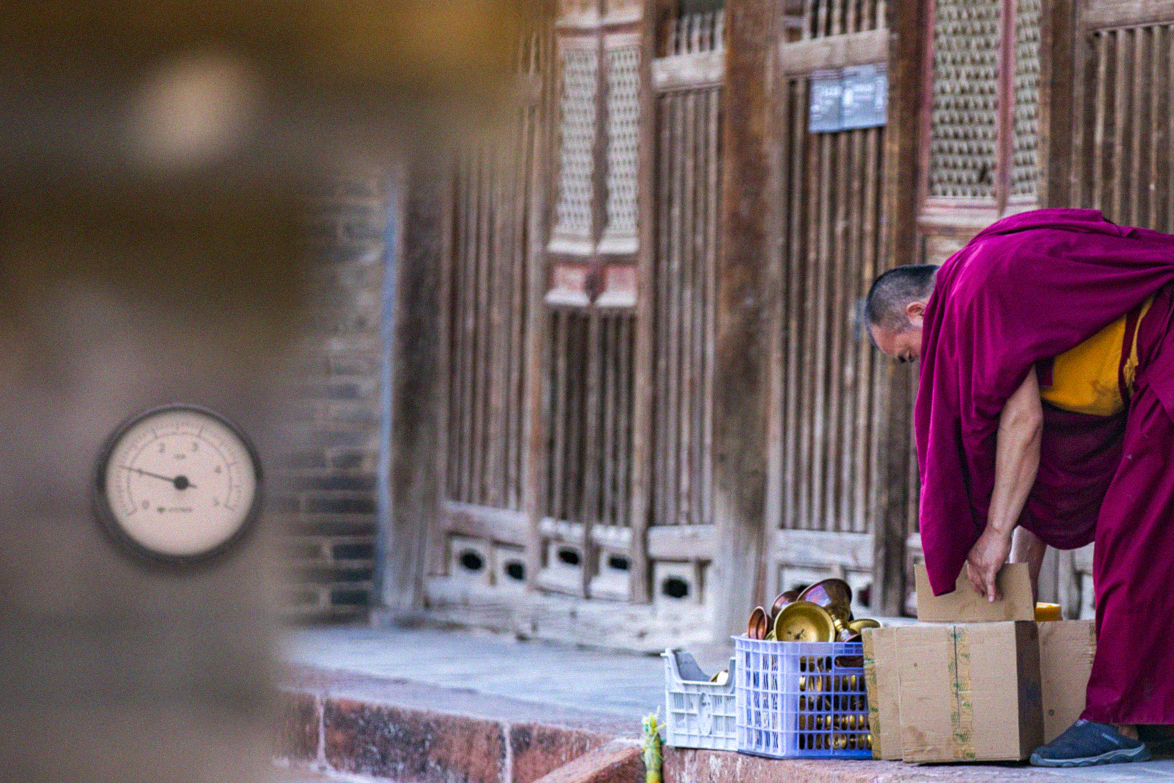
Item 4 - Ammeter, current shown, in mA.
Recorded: 1 mA
